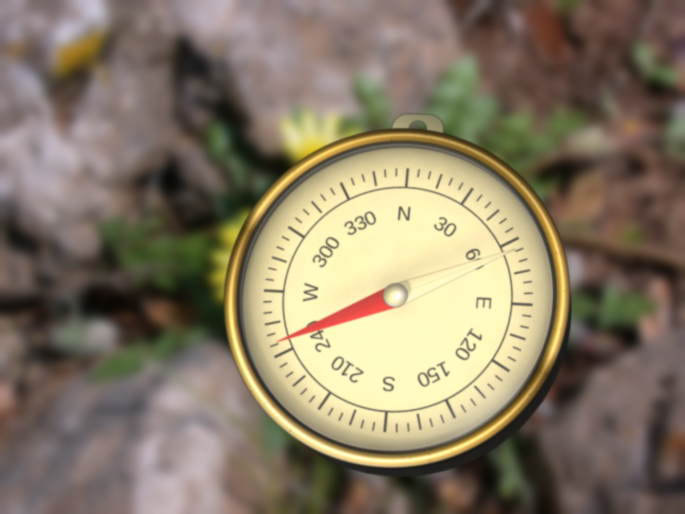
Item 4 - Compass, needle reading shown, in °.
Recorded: 245 °
